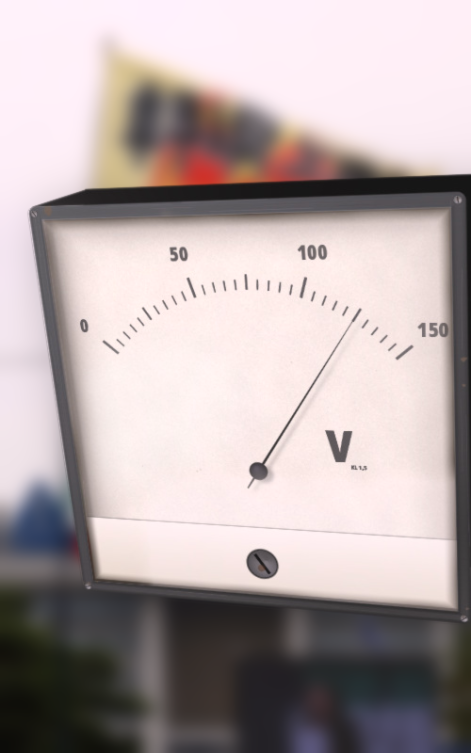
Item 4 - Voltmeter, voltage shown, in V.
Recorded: 125 V
